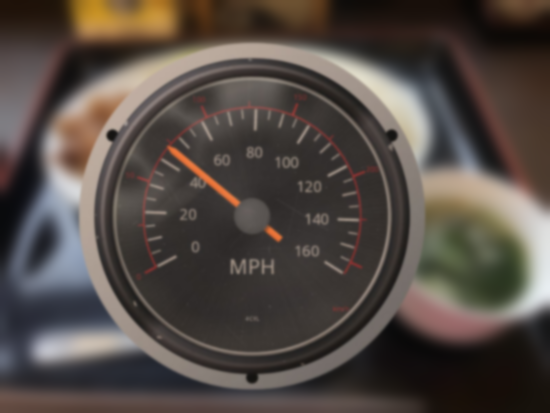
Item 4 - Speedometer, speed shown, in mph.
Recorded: 45 mph
